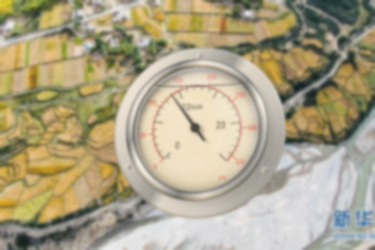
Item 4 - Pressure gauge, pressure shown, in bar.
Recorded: 9 bar
